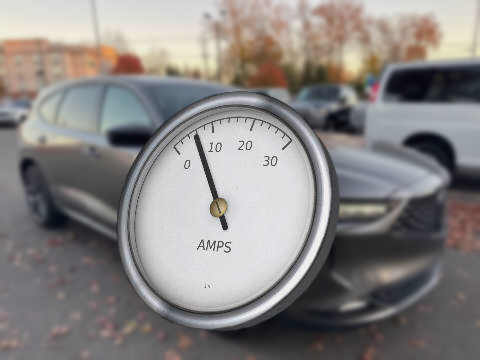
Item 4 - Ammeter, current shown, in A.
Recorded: 6 A
